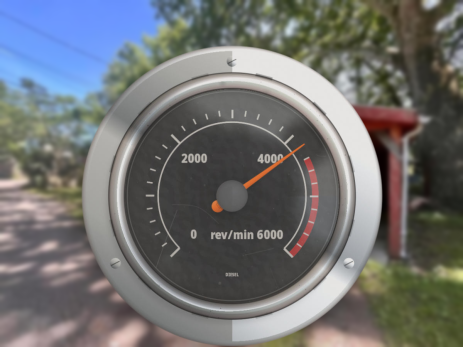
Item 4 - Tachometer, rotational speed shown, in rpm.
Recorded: 4200 rpm
